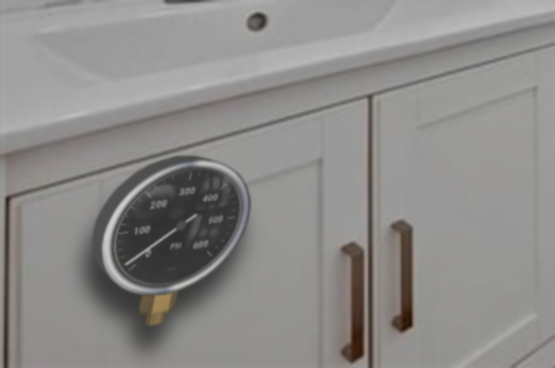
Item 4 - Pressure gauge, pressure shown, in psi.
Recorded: 20 psi
